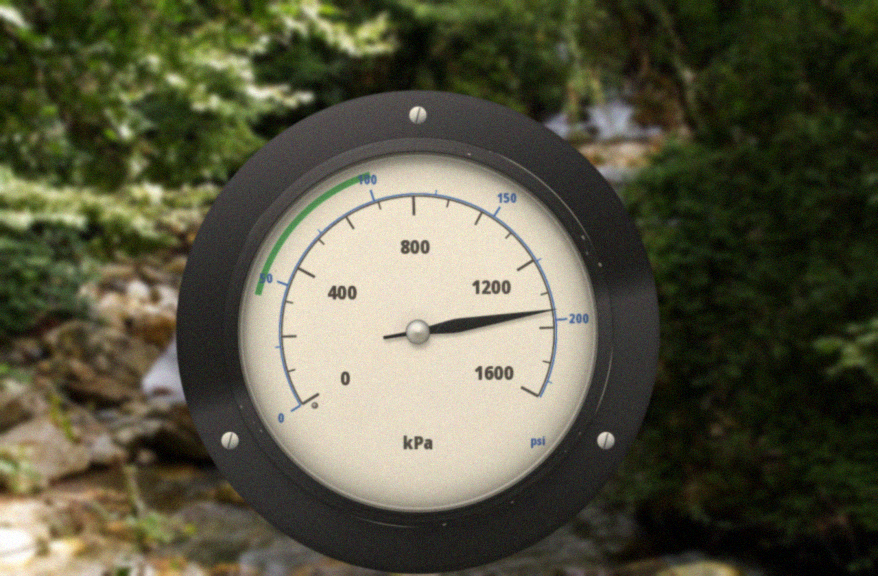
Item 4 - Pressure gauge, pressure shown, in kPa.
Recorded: 1350 kPa
